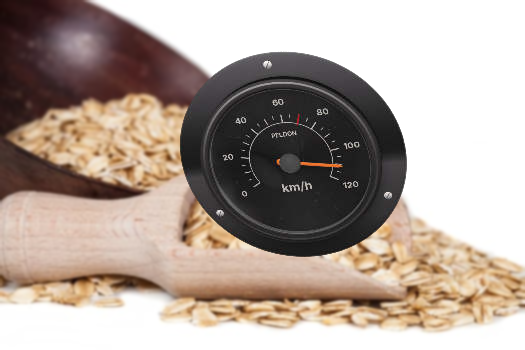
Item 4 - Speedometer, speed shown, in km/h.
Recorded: 110 km/h
